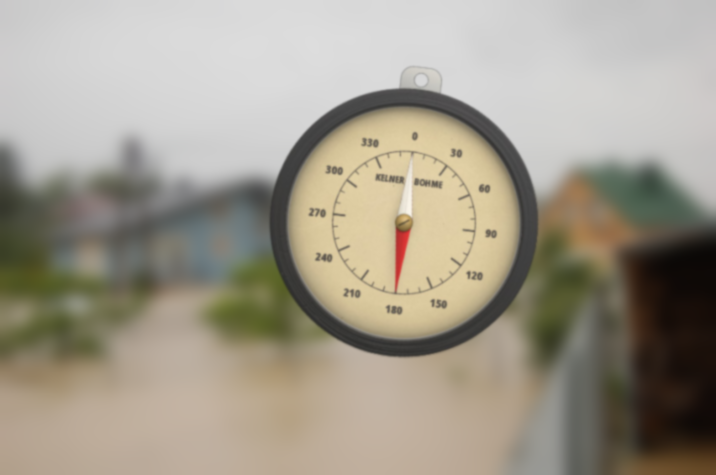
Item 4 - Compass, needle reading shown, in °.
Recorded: 180 °
